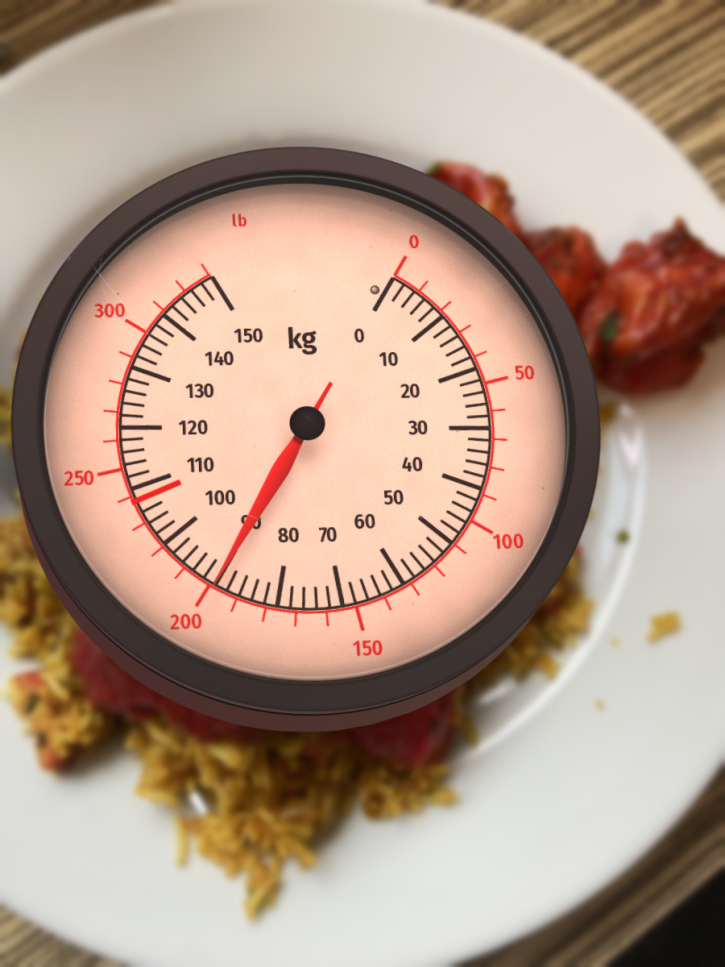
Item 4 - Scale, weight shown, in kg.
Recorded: 90 kg
